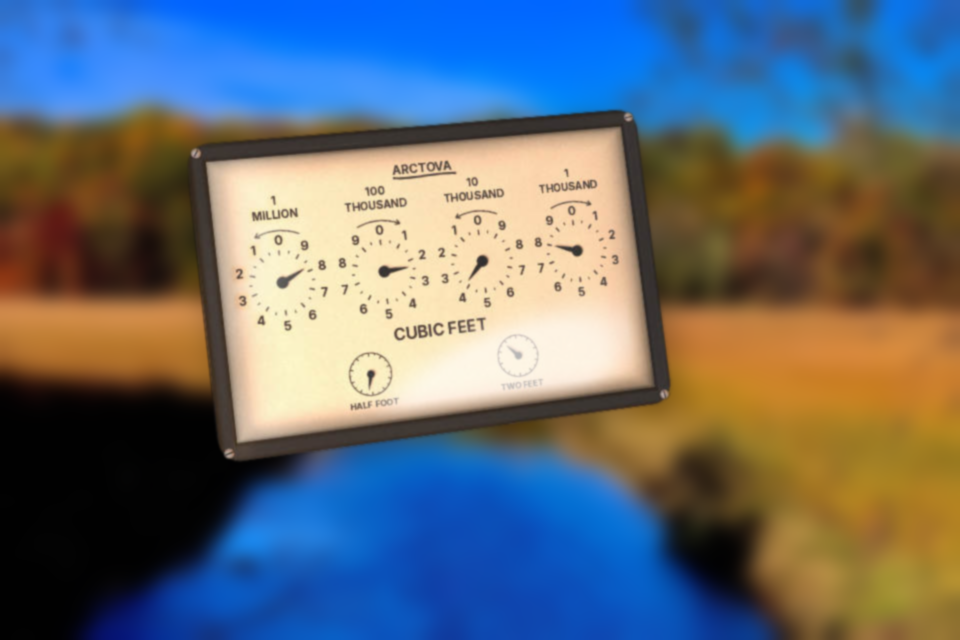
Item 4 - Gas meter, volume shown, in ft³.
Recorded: 823800 ft³
